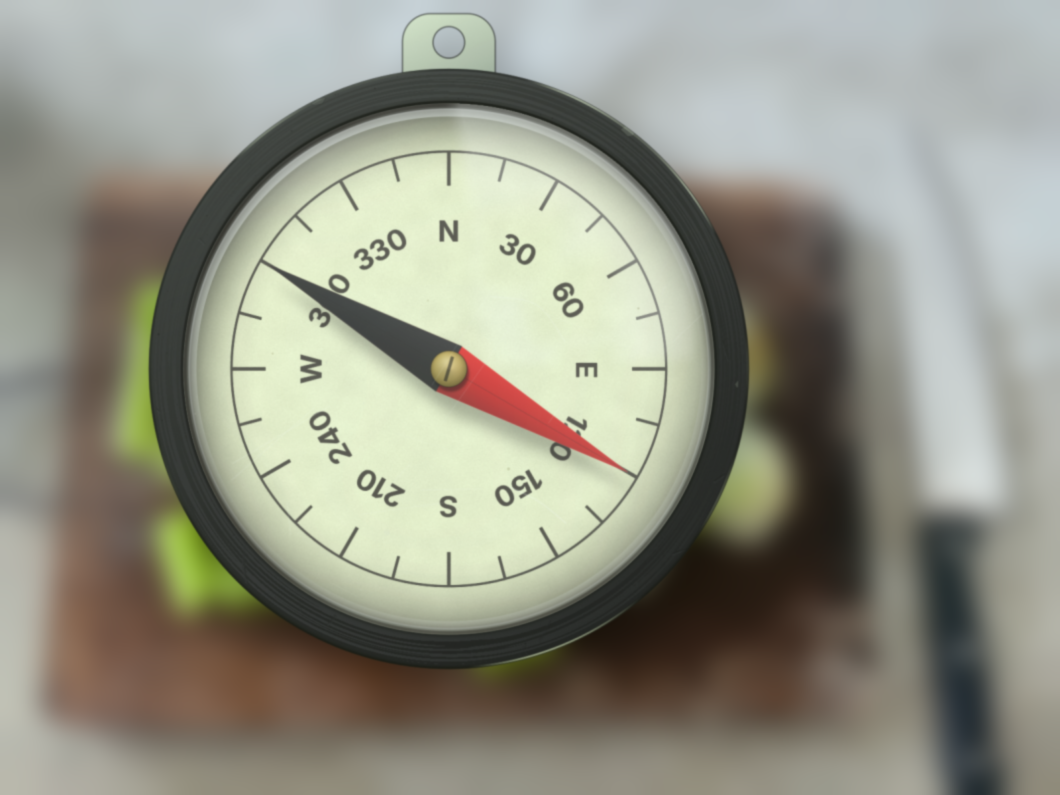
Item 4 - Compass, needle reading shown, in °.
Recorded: 120 °
